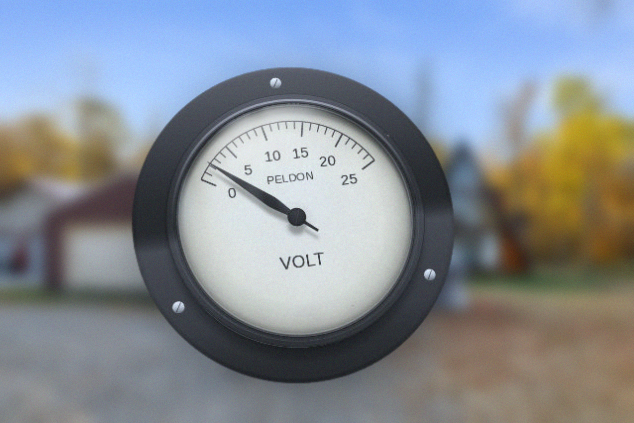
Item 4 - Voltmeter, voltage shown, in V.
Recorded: 2 V
